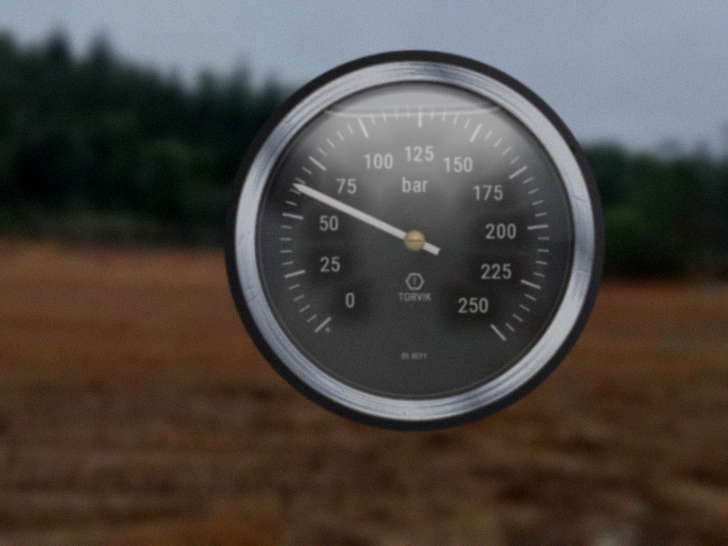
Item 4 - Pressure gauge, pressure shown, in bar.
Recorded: 62.5 bar
